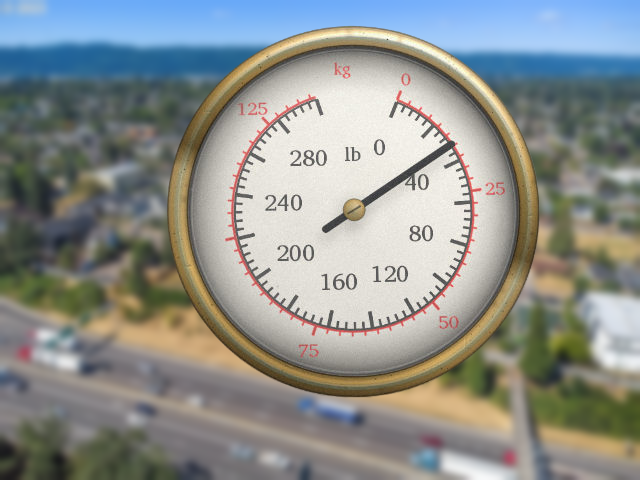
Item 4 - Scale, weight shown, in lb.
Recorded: 32 lb
